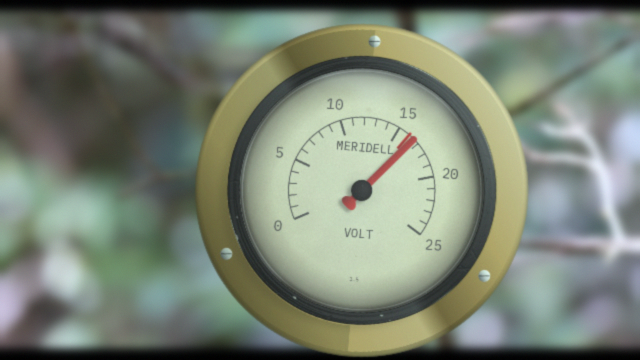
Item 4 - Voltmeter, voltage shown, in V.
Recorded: 16.5 V
